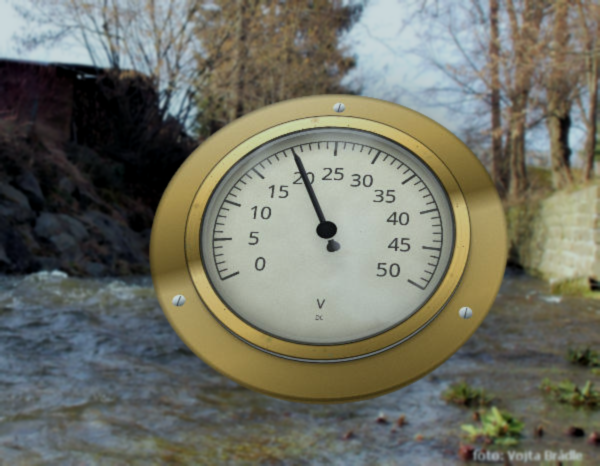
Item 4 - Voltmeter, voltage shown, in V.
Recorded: 20 V
